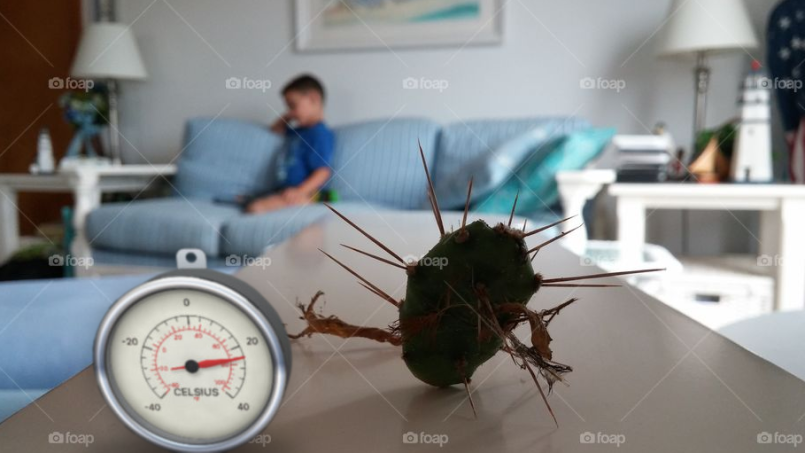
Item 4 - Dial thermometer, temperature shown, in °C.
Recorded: 24 °C
